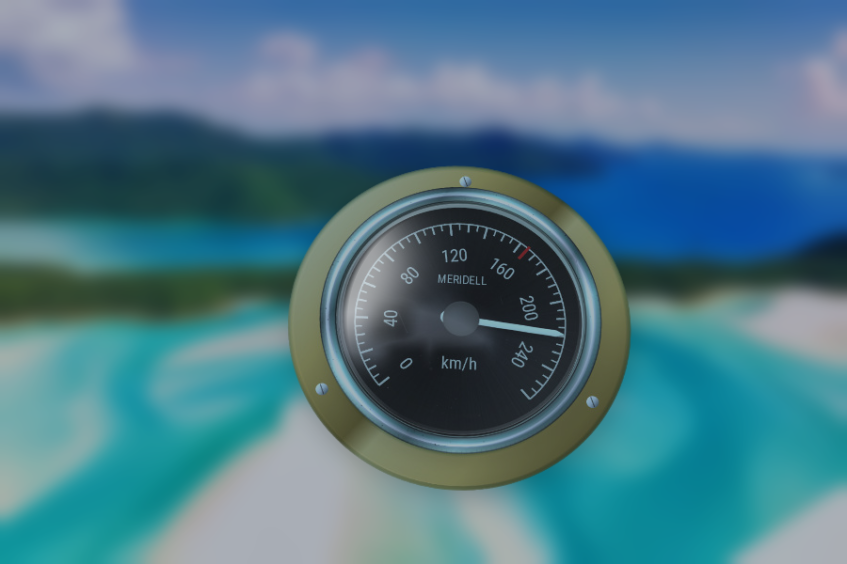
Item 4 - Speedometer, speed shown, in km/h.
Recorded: 220 km/h
